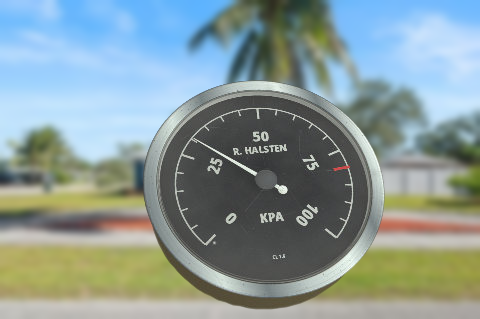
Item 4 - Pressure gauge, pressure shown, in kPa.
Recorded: 30 kPa
